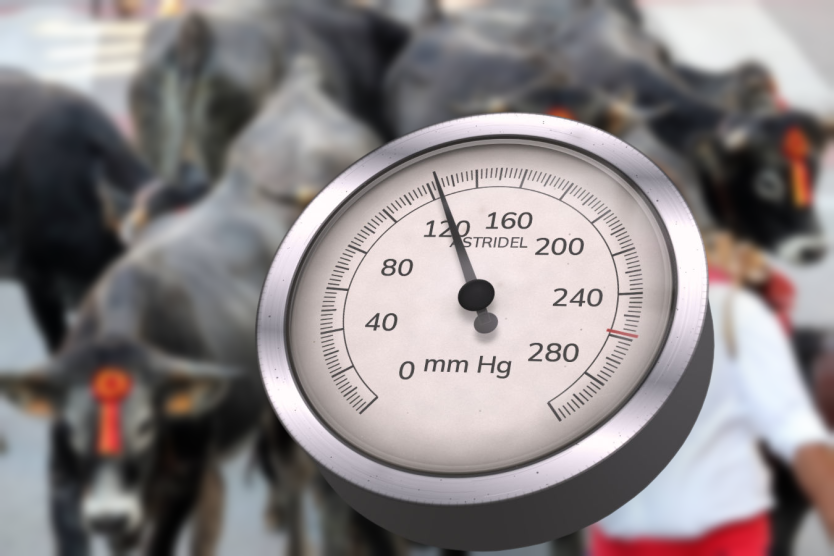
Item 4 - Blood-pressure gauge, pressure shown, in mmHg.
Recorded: 124 mmHg
